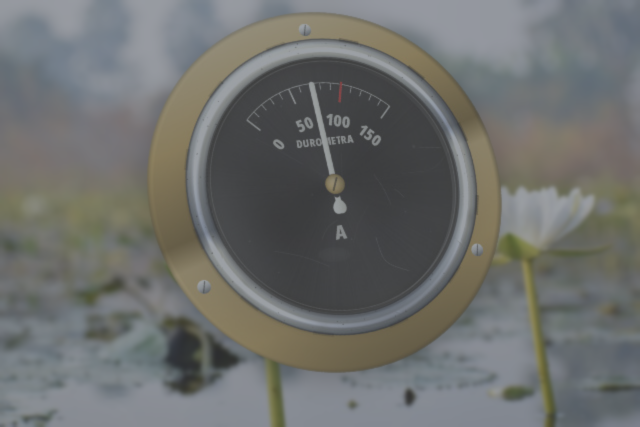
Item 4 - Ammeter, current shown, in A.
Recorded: 70 A
